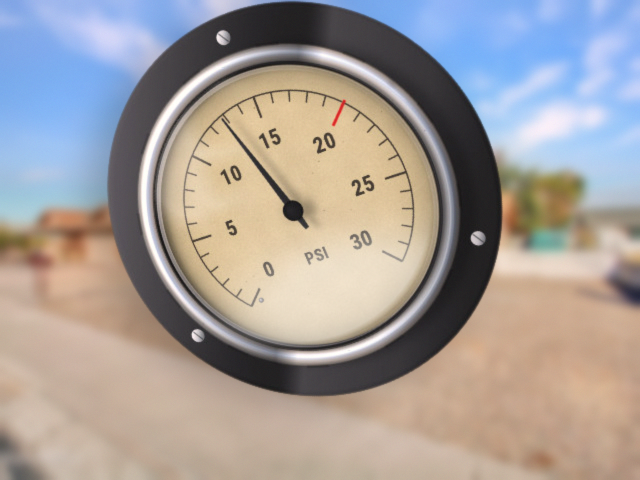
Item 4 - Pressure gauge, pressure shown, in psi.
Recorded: 13 psi
